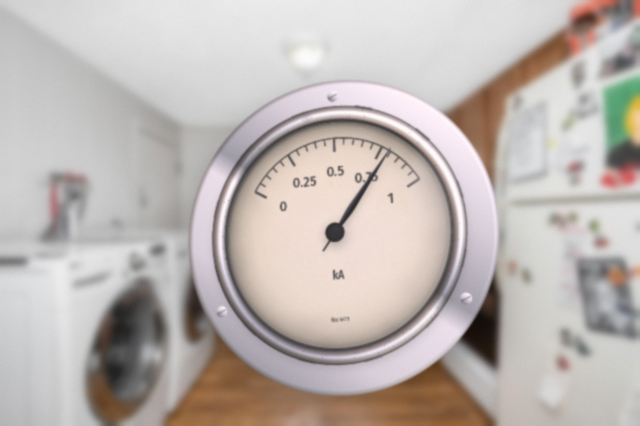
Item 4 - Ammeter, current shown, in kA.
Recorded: 0.8 kA
